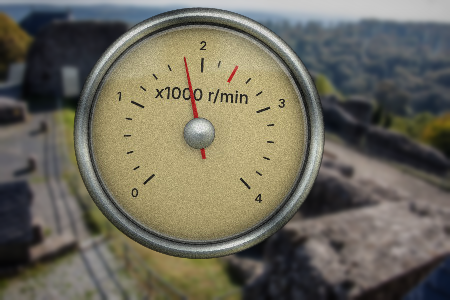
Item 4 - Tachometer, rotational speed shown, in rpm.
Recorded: 1800 rpm
